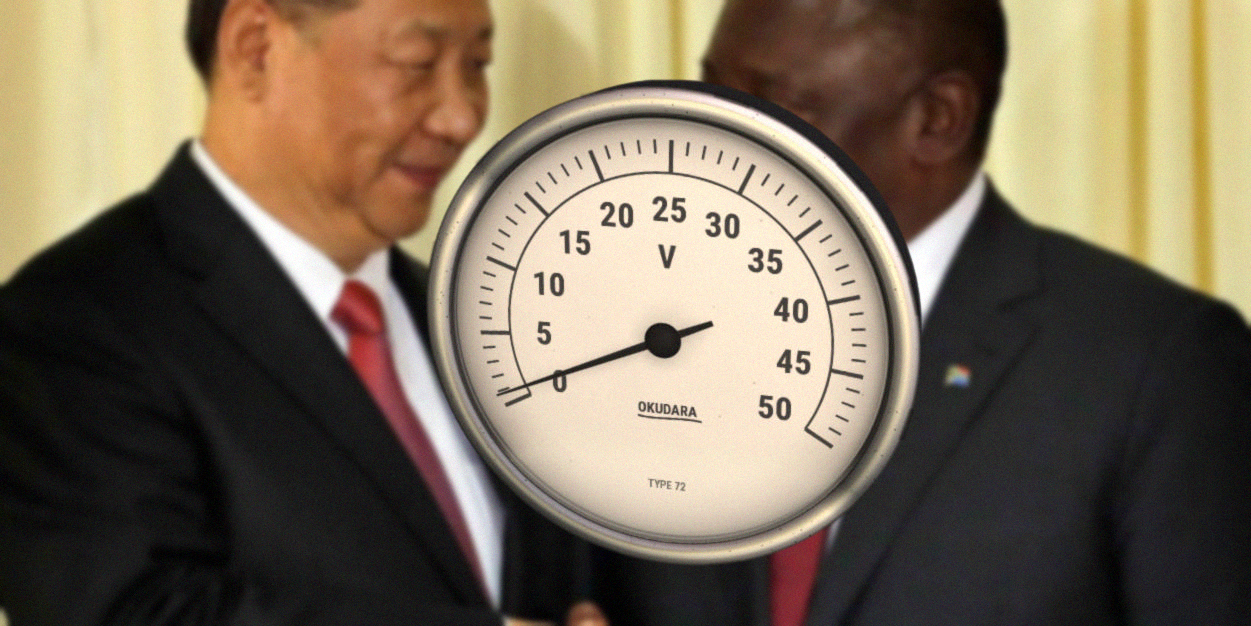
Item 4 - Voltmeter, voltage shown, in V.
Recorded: 1 V
